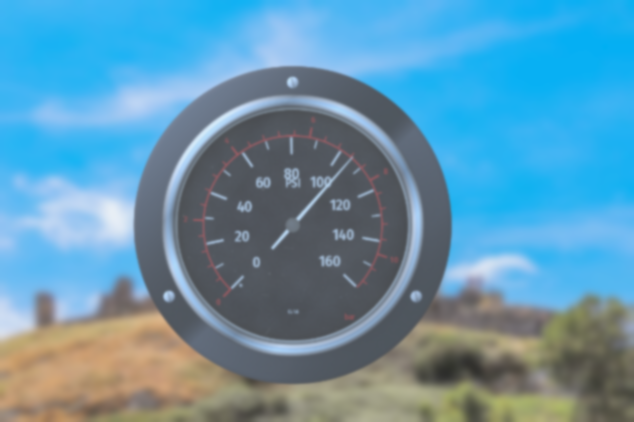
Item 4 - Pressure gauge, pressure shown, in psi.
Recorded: 105 psi
